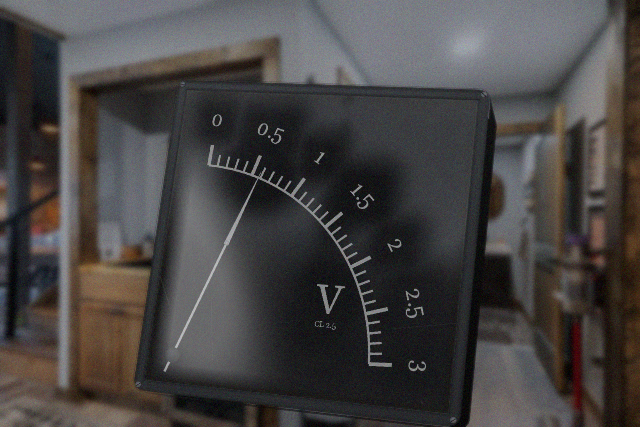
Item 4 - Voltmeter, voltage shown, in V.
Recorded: 0.6 V
